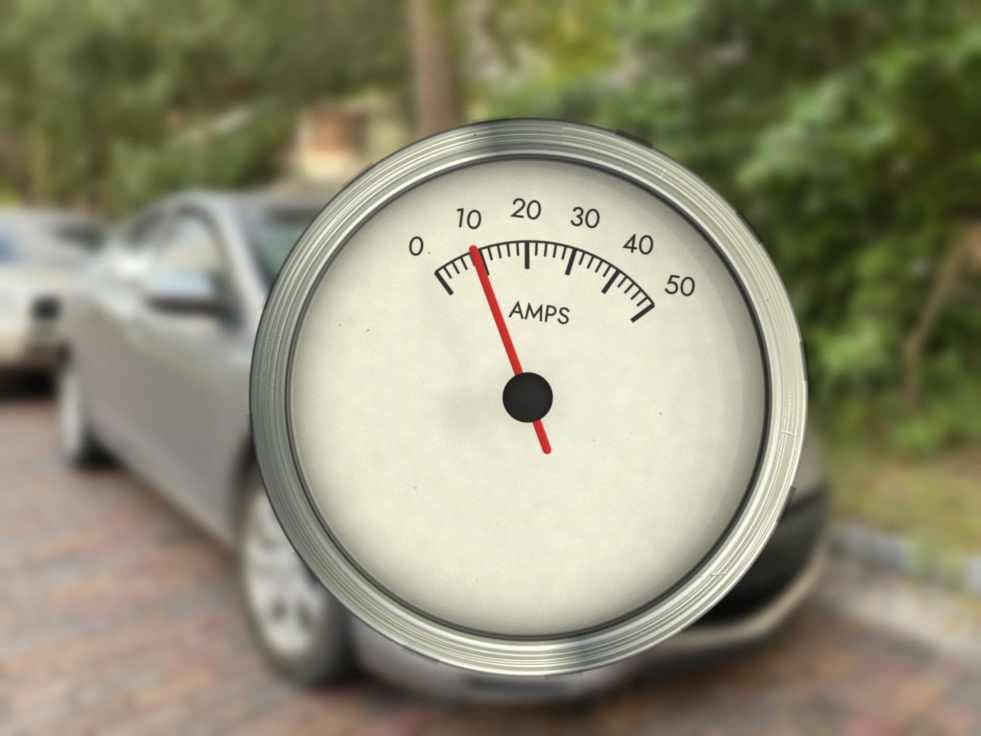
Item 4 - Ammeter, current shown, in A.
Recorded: 9 A
